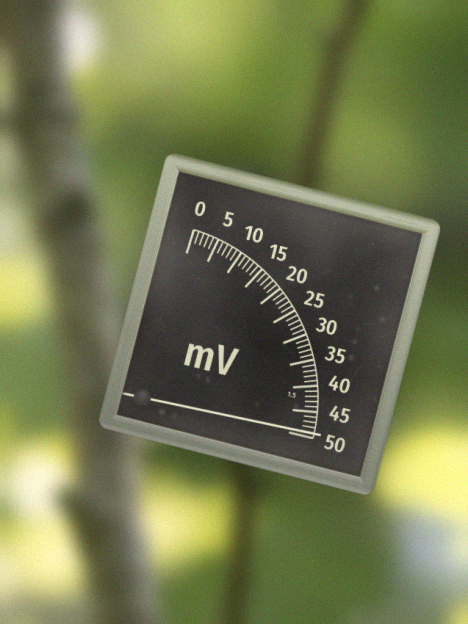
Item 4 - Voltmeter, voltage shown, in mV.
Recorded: 49 mV
